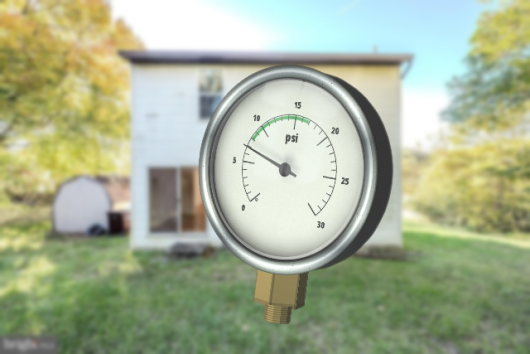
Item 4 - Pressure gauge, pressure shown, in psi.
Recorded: 7 psi
